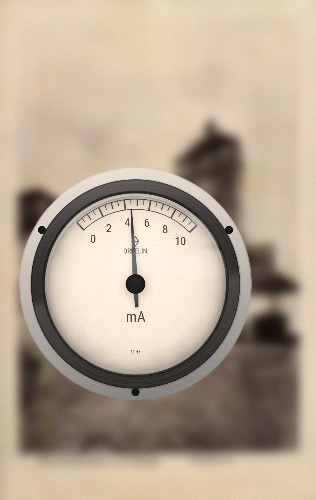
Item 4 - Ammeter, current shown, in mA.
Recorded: 4.5 mA
